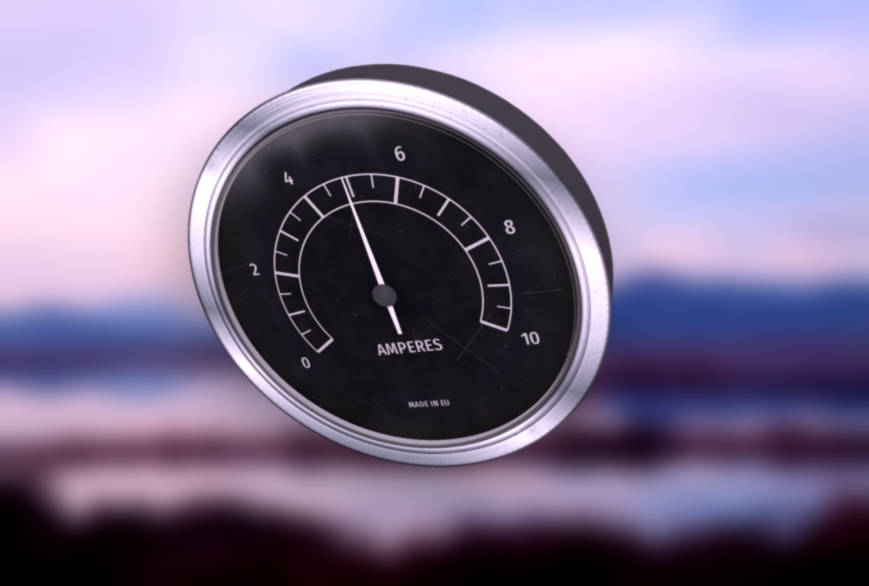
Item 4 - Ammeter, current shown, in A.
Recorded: 5 A
